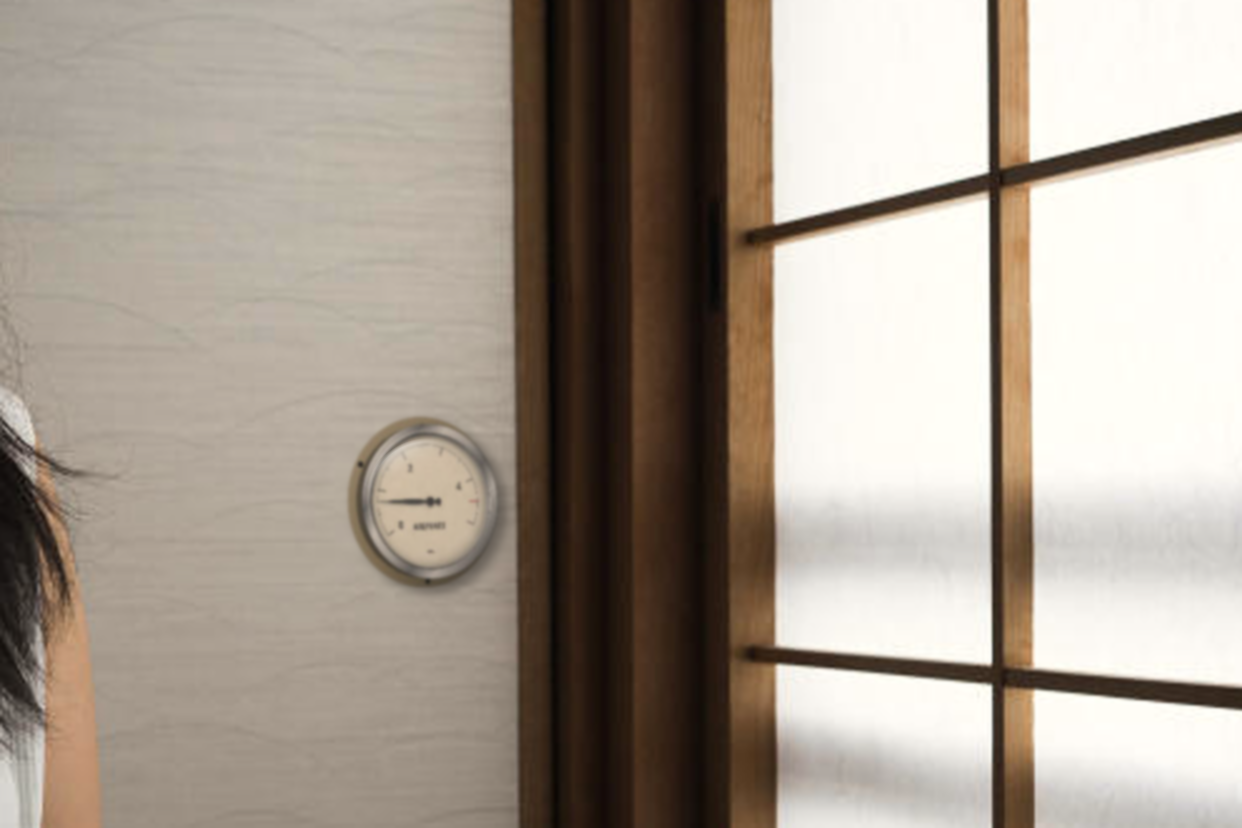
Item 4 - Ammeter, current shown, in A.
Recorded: 0.75 A
